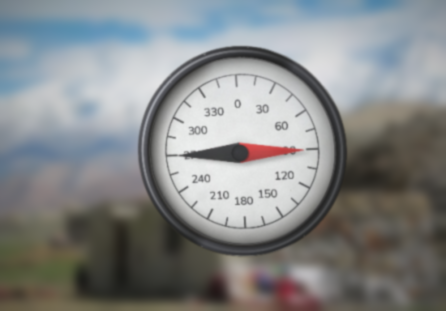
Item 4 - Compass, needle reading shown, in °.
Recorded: 90 °
